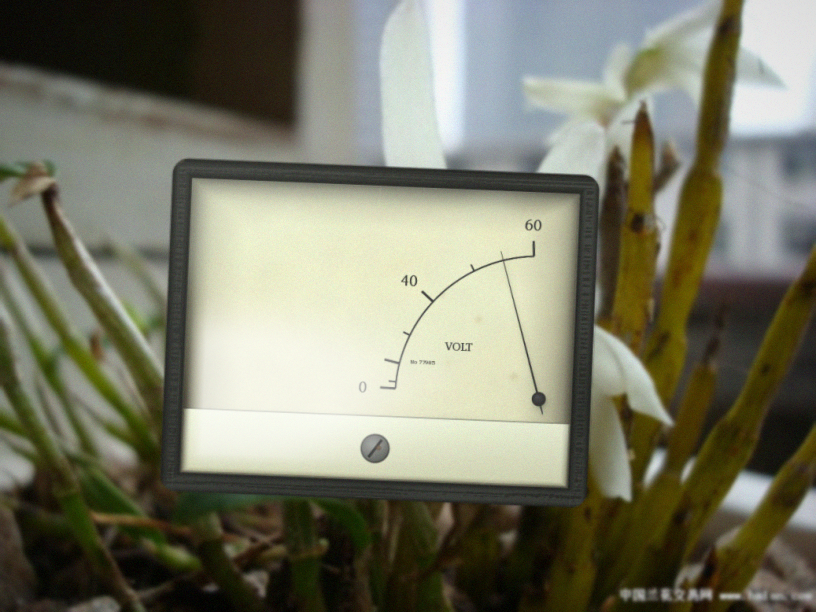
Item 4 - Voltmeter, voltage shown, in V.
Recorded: 55 V
